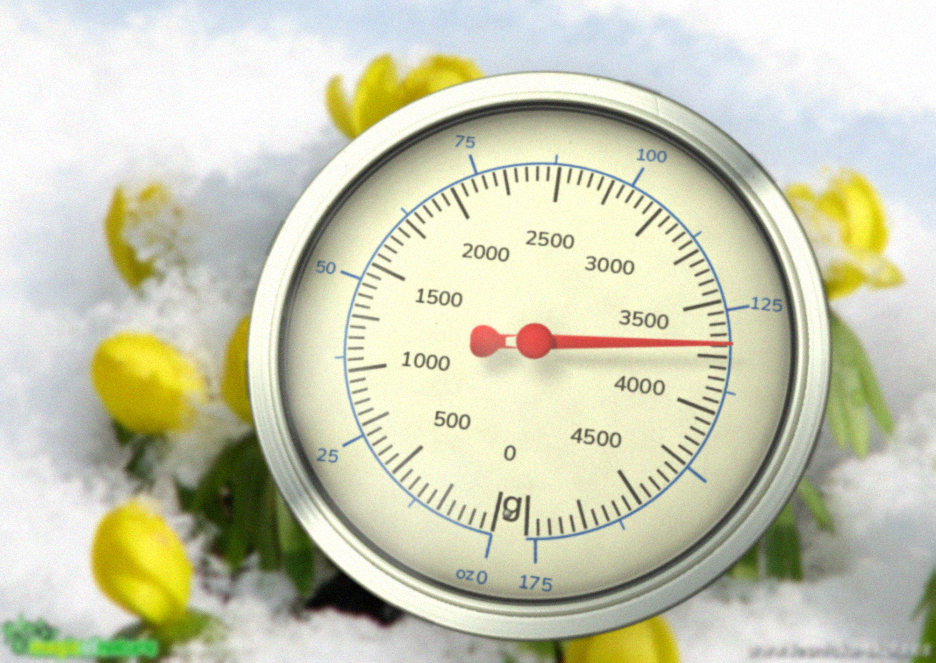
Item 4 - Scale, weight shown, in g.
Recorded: 3700 g
